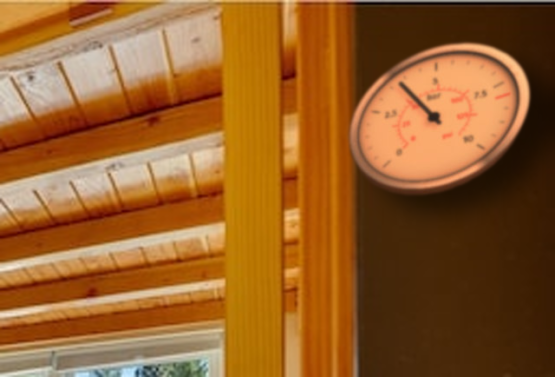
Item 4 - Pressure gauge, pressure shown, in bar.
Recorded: 3.75 bar
